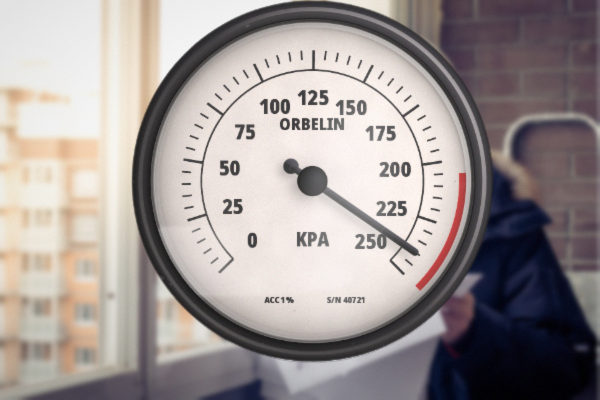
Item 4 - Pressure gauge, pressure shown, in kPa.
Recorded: 240 kPa
